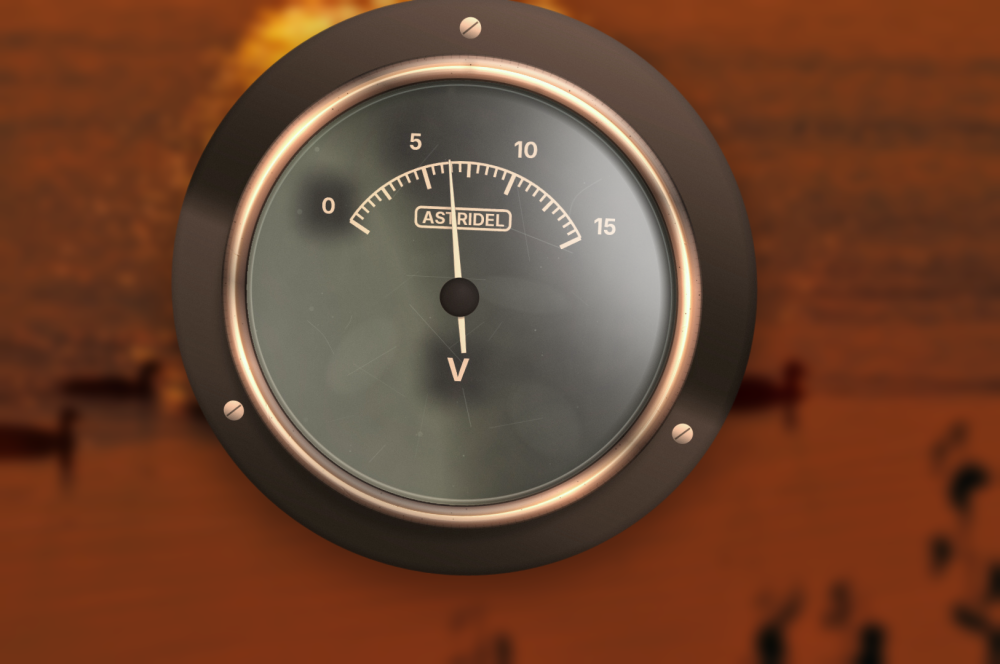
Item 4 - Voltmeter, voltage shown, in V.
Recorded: 6.5 V
